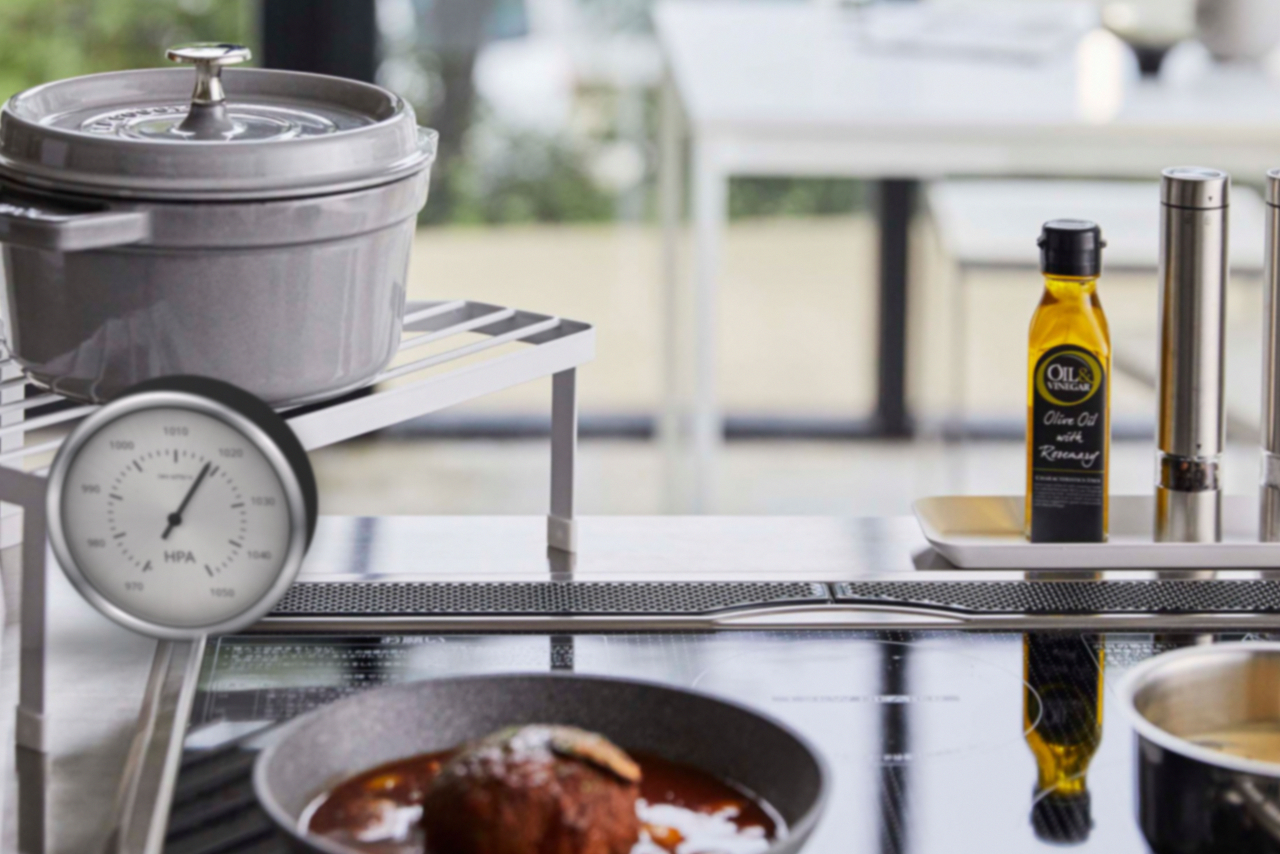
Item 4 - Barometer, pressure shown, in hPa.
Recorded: 1018 hPa
